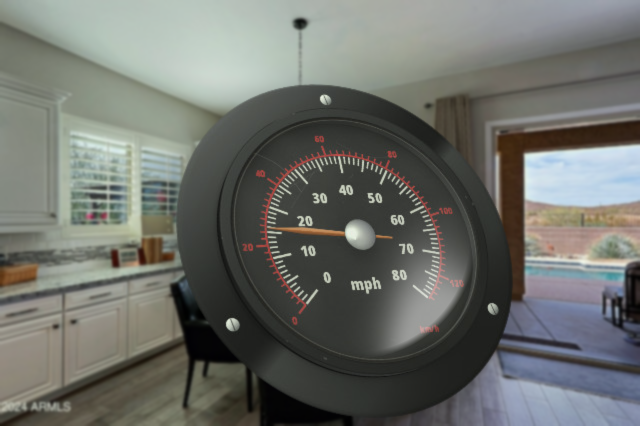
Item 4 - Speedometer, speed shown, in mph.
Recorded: 15 mph
